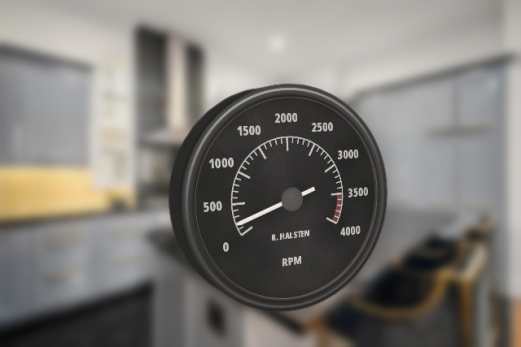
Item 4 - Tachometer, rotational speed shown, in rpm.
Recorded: 200 rpm
